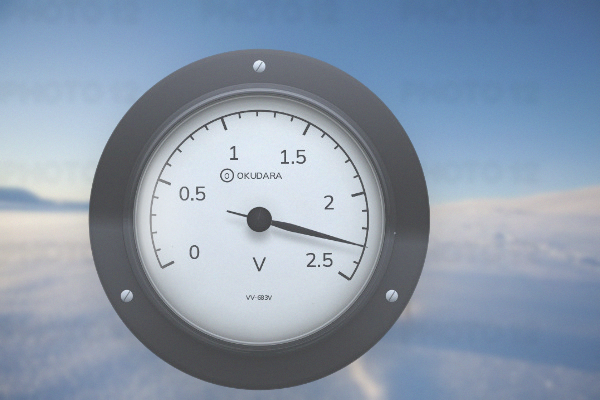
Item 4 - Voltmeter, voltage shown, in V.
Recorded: 2.3 V
